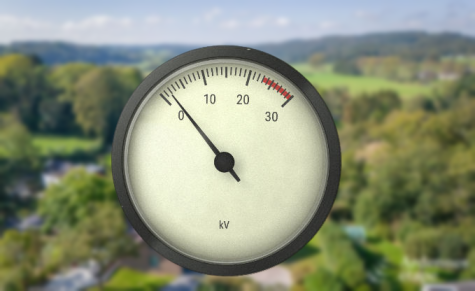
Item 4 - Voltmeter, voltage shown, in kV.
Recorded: 2 kV
